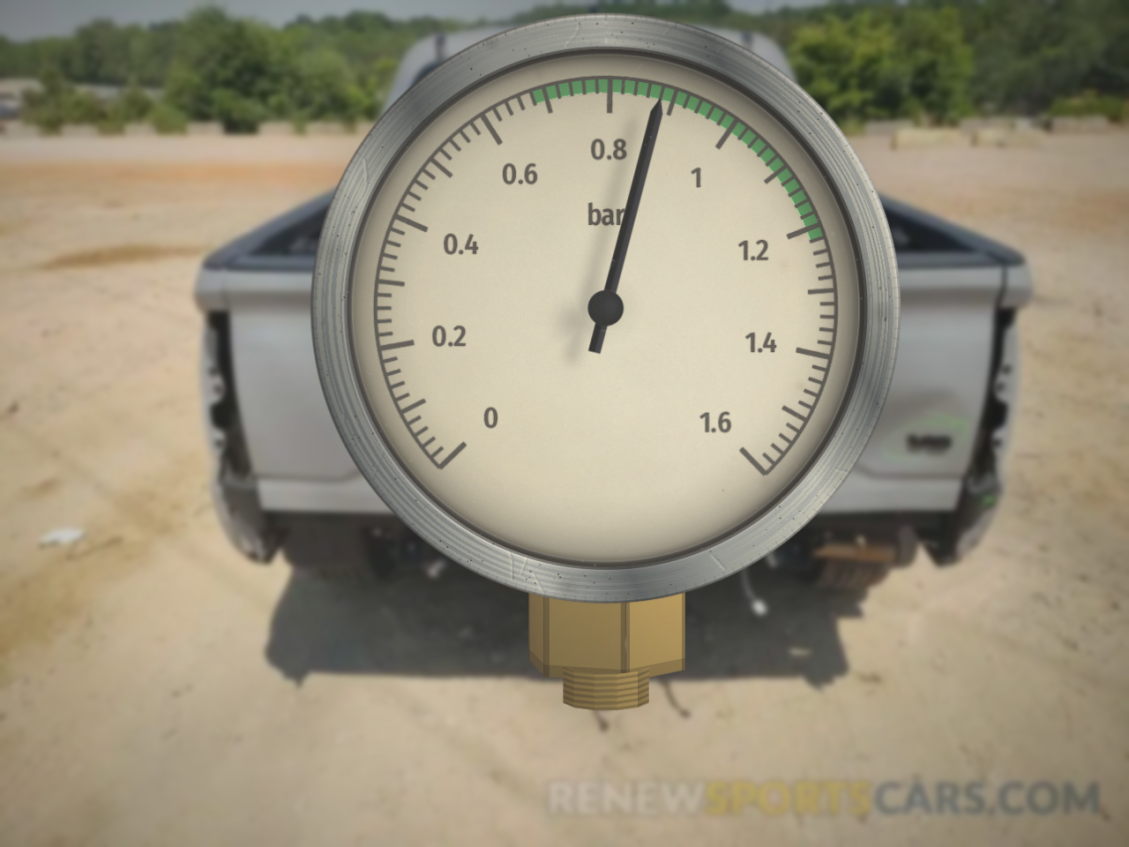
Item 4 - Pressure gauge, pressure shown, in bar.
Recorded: 0.88 bar
